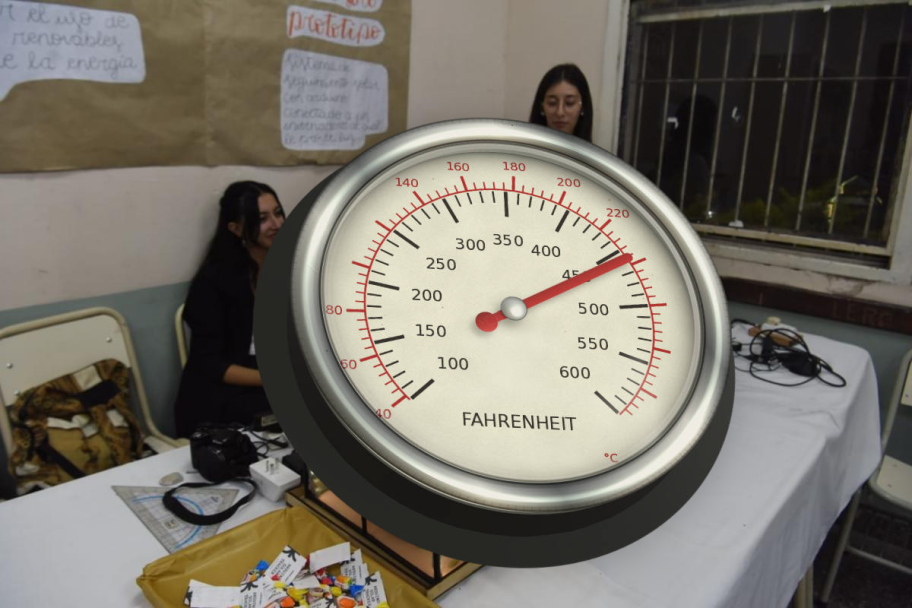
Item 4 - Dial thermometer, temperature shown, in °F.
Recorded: 460 °F
